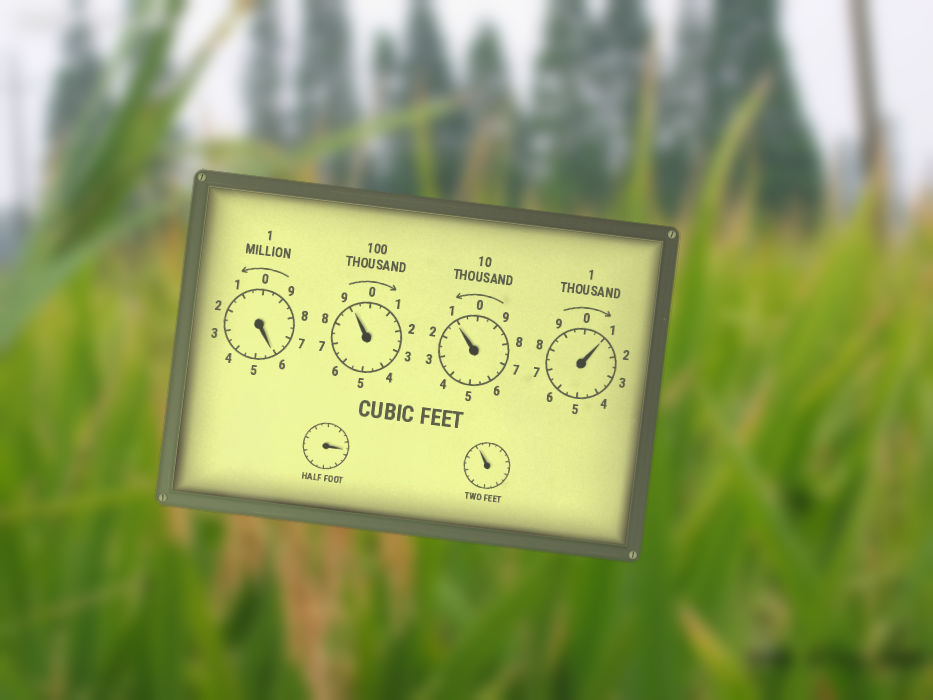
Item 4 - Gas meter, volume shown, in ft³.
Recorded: 591100 ft³
